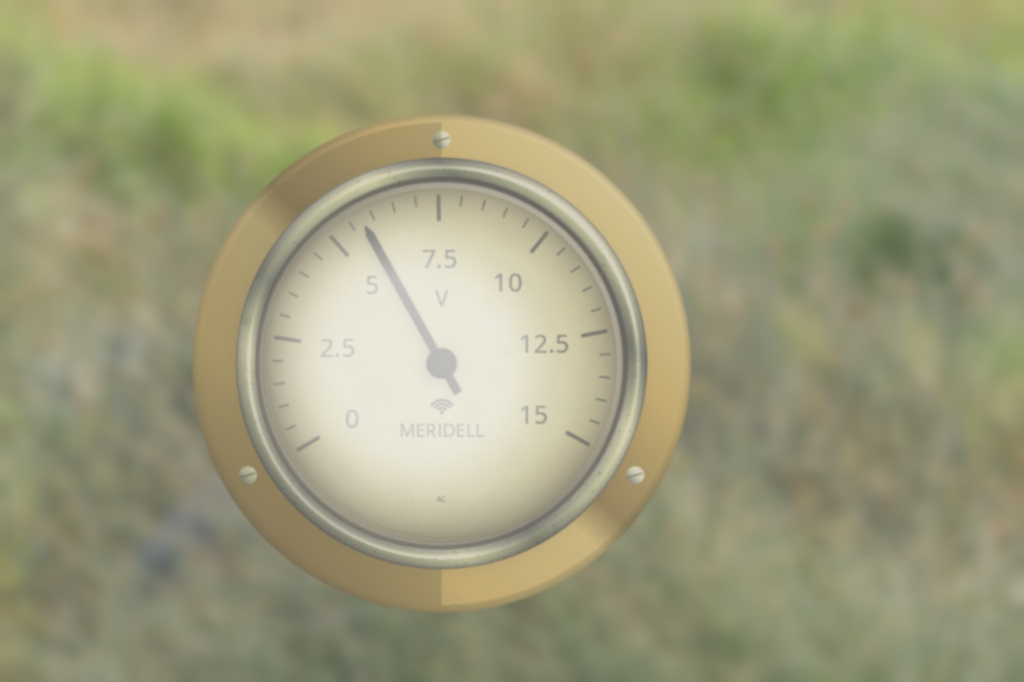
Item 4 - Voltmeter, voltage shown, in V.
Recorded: 5.75 V
